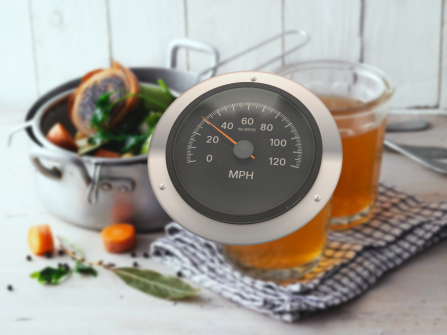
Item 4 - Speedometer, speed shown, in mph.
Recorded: 30 mph
